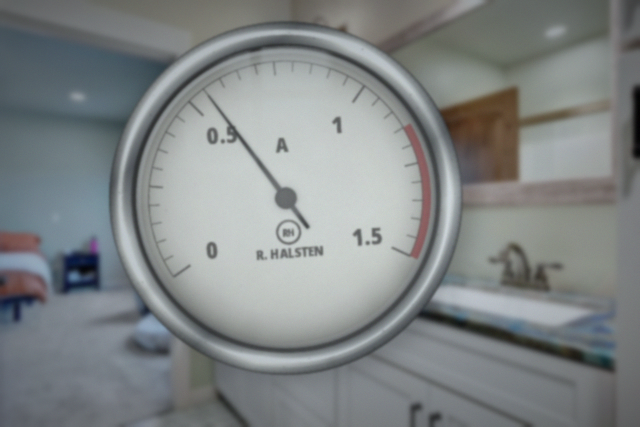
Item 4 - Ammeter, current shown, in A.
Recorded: 0.55 A
